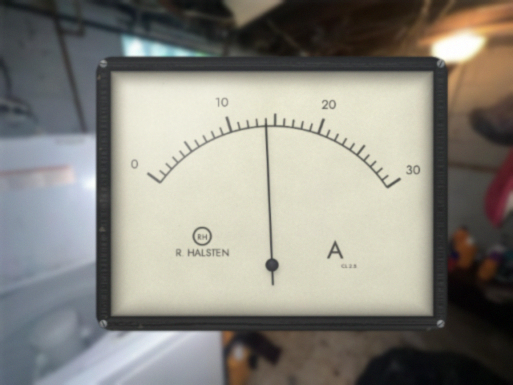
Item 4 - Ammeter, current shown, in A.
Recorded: 14 A
